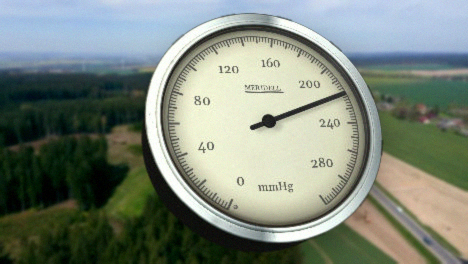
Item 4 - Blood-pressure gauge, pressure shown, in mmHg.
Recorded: 220 mmHg
